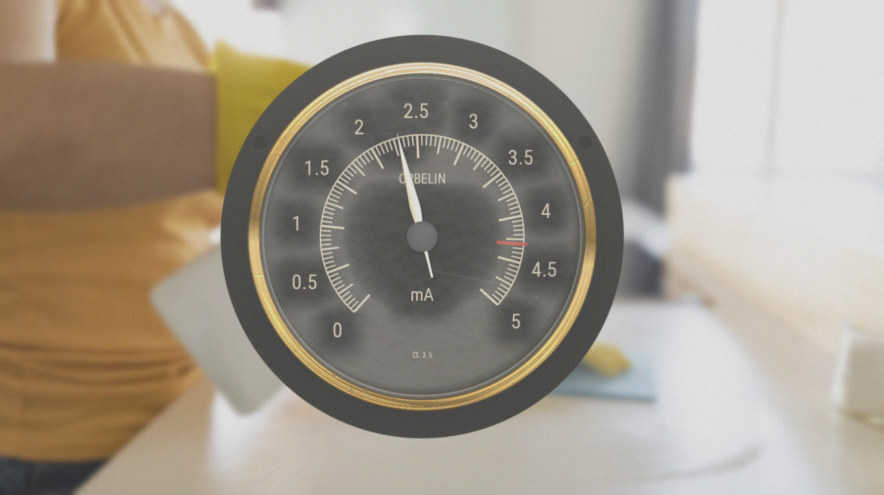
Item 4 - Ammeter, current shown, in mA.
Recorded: 2.3 mA
